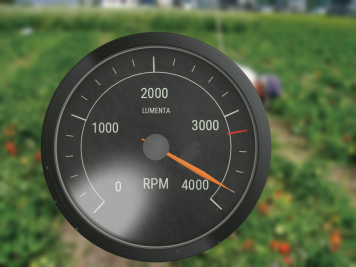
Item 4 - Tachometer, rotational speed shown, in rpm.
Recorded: 3800 rpm
